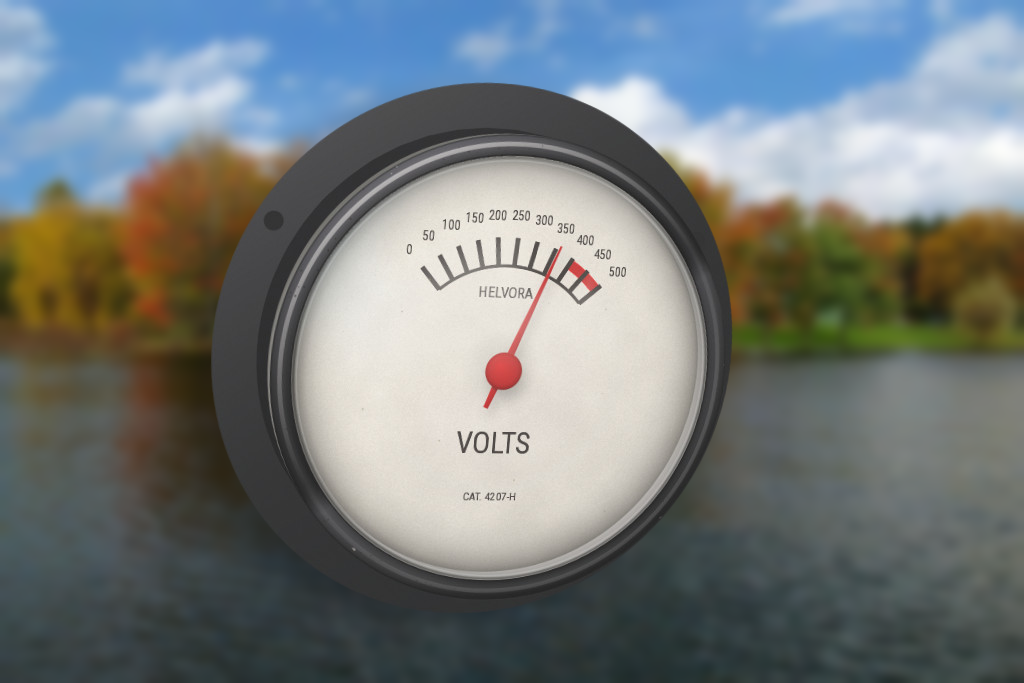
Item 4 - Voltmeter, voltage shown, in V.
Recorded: 350 V
